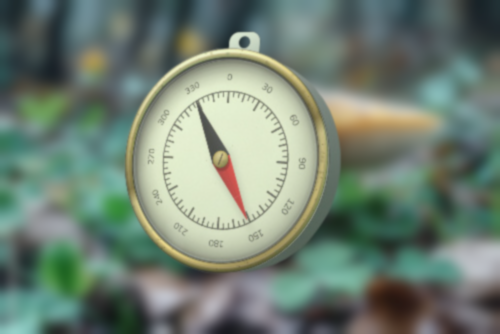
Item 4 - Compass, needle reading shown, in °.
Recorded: 150 °
